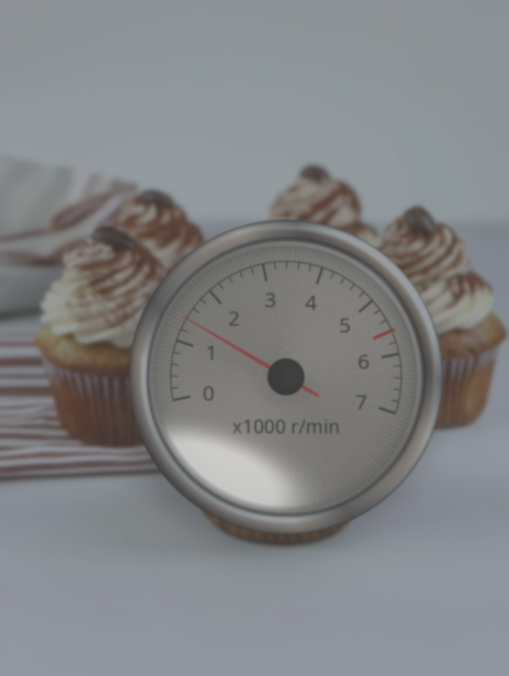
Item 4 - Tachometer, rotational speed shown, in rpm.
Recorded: 1400 rpm
